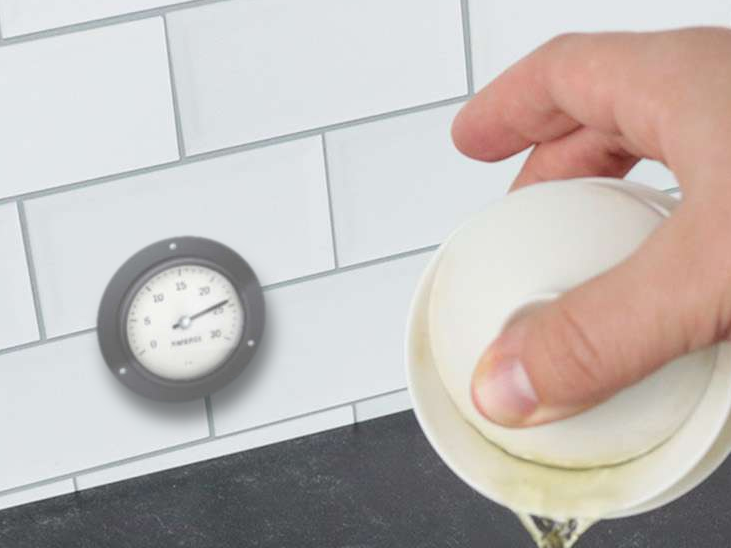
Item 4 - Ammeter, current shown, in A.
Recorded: 24 A
